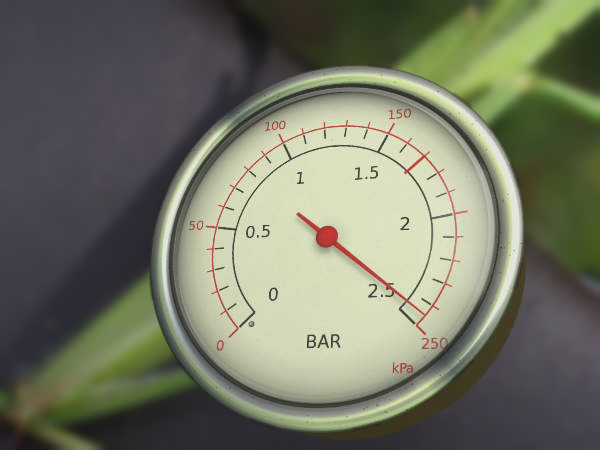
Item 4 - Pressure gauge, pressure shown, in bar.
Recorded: 2.45 bar
